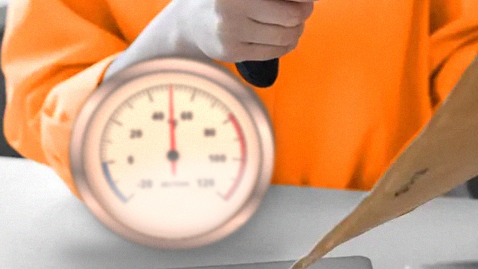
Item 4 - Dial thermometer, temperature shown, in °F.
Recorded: 50 °F
